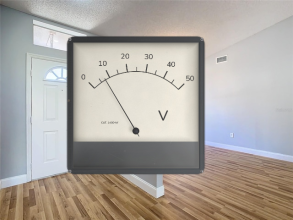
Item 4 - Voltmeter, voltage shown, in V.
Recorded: 7.5 V
